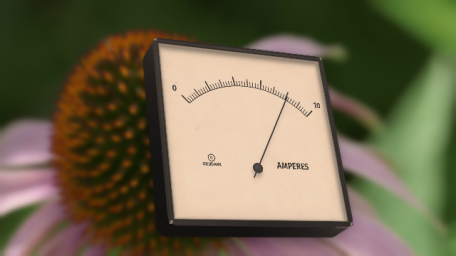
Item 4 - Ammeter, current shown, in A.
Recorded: 8 A
